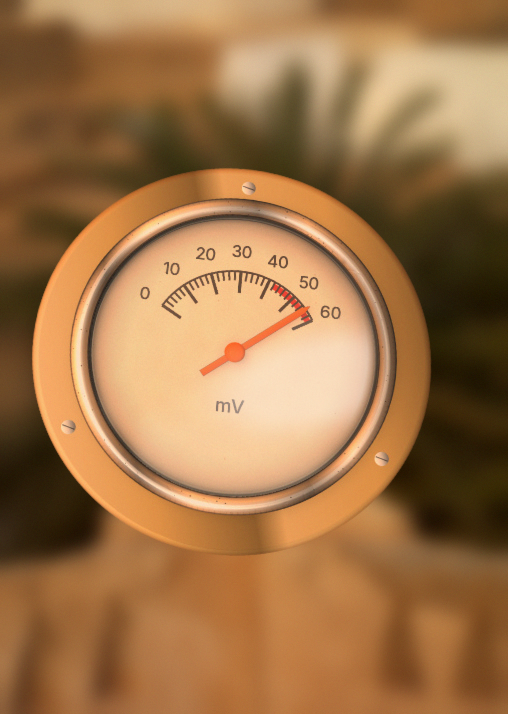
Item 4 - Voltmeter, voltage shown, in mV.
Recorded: 56 mV
